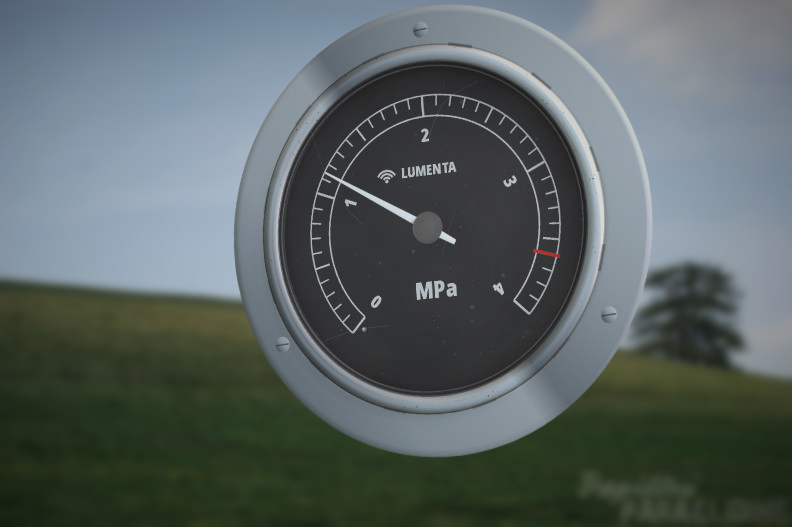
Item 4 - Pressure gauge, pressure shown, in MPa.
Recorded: 1.15 MPa
